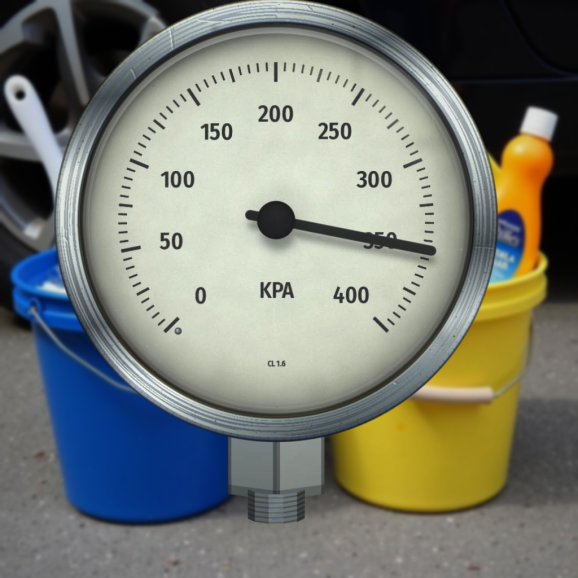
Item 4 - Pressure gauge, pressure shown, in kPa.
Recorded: 350 kPa
